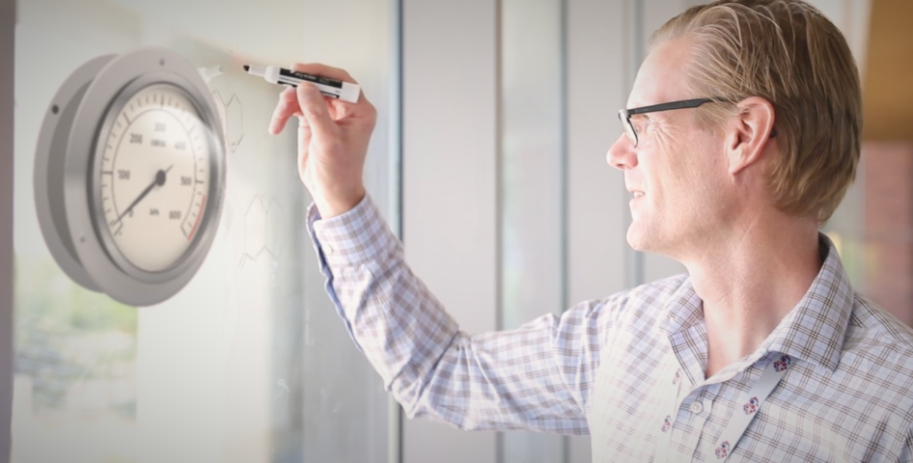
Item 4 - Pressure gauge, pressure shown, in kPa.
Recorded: 20 kPa
